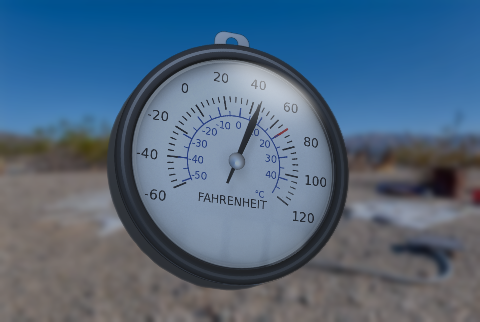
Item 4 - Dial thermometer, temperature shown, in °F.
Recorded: 44 °F
